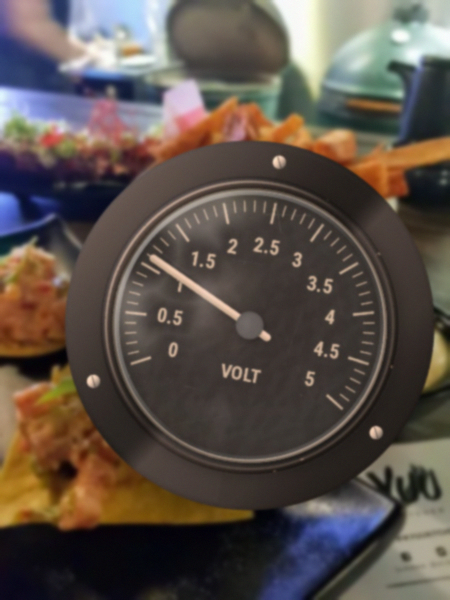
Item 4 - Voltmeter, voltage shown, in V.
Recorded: 1.1 V
